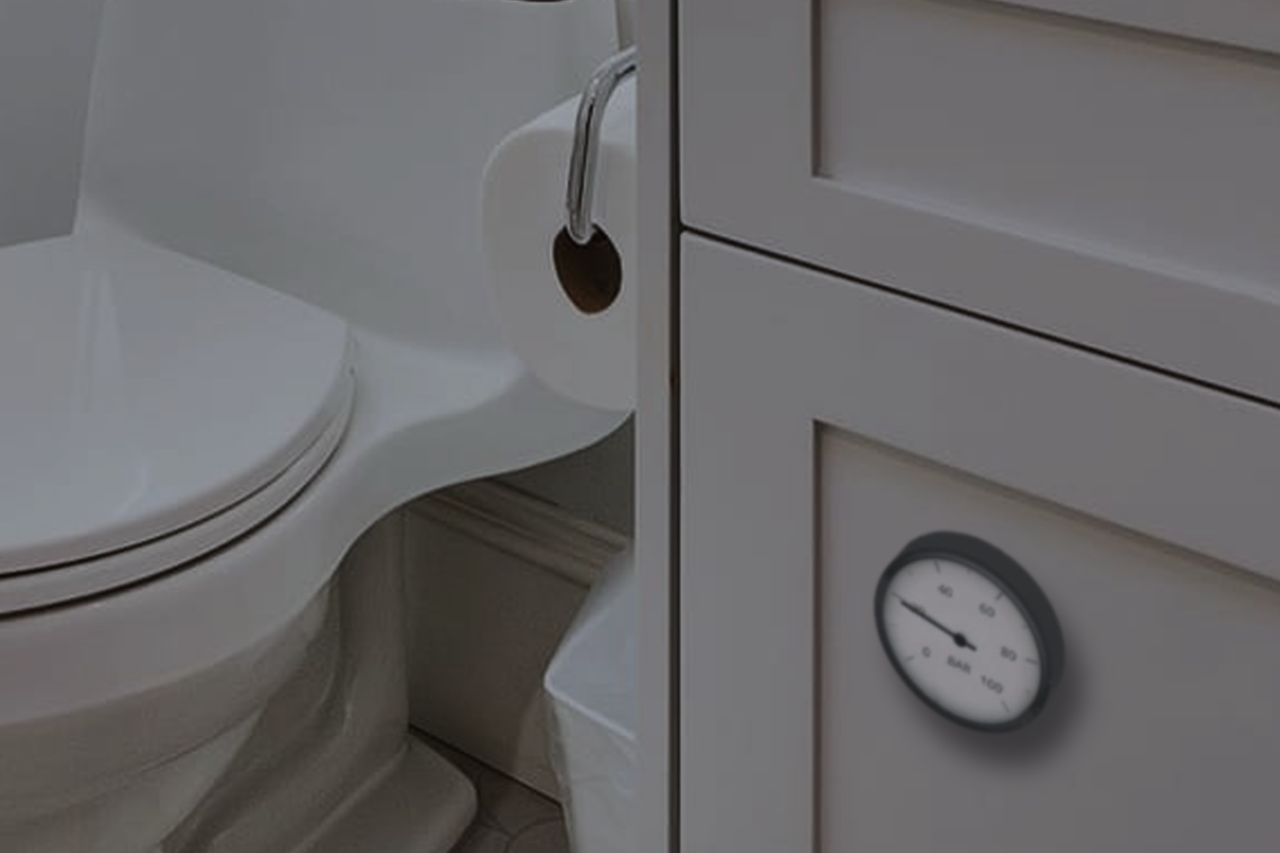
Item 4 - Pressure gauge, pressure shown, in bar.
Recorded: 20 bar
